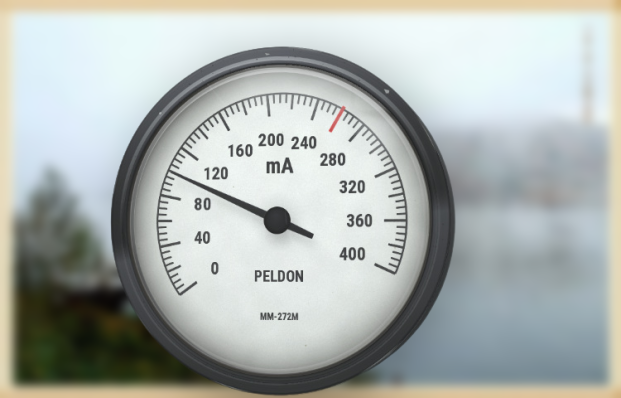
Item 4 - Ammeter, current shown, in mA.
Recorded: 100 mA
